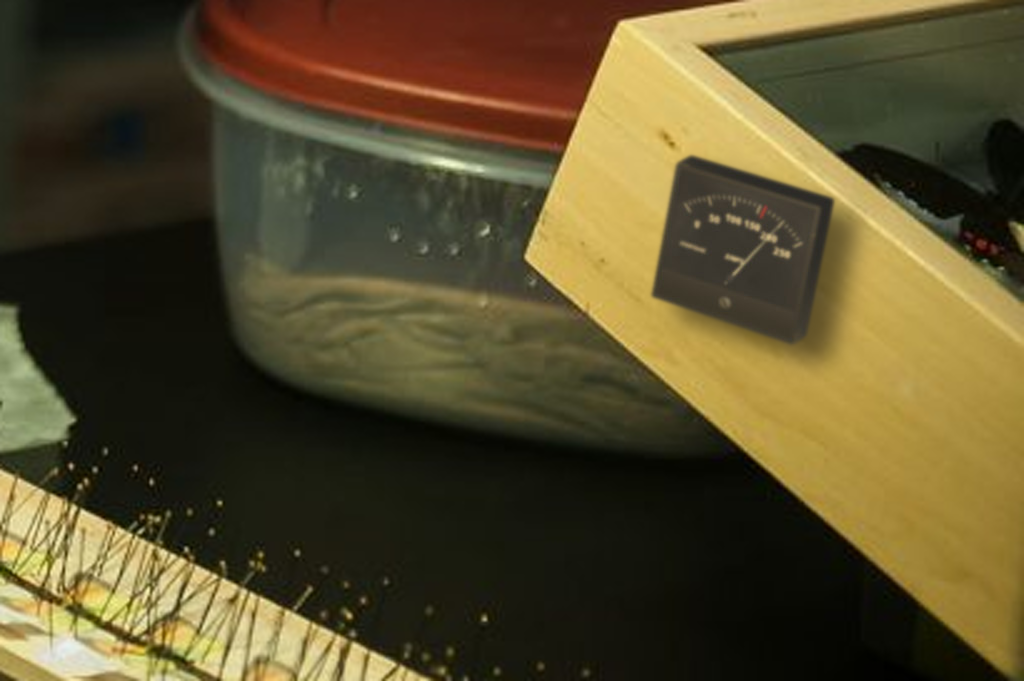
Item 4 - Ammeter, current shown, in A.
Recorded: 200 A
